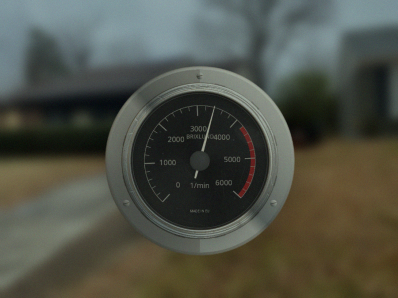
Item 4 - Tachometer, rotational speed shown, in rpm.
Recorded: 3400 rpm
